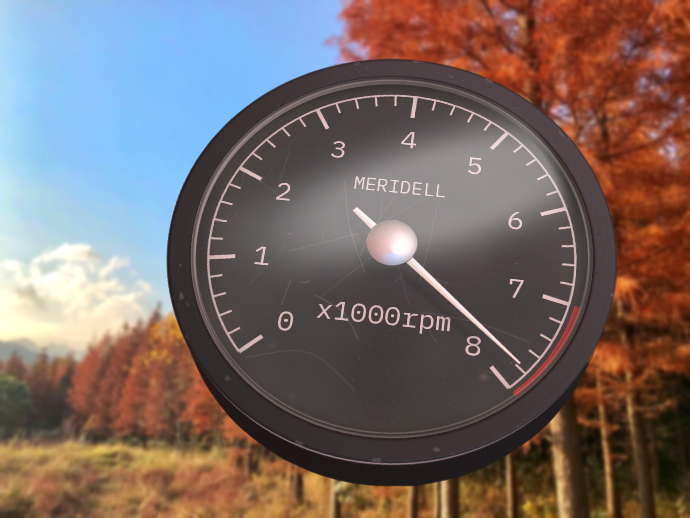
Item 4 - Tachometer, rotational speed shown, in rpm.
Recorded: 7800 rpm
